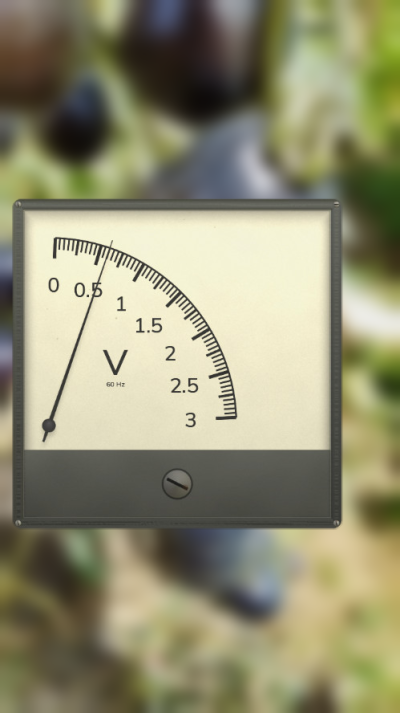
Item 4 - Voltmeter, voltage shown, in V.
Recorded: 0.6 V
